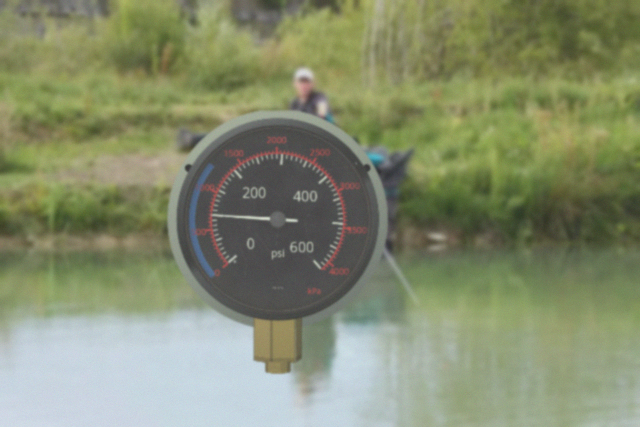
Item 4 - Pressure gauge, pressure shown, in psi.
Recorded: 100 psi
